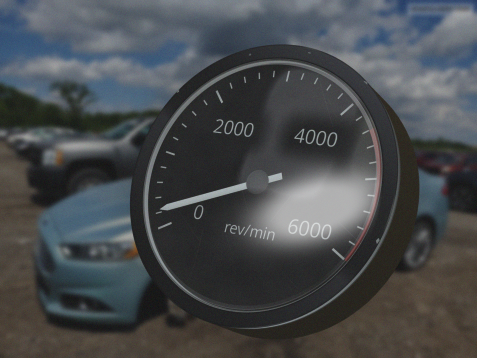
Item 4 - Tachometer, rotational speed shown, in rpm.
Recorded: 200 rpm
